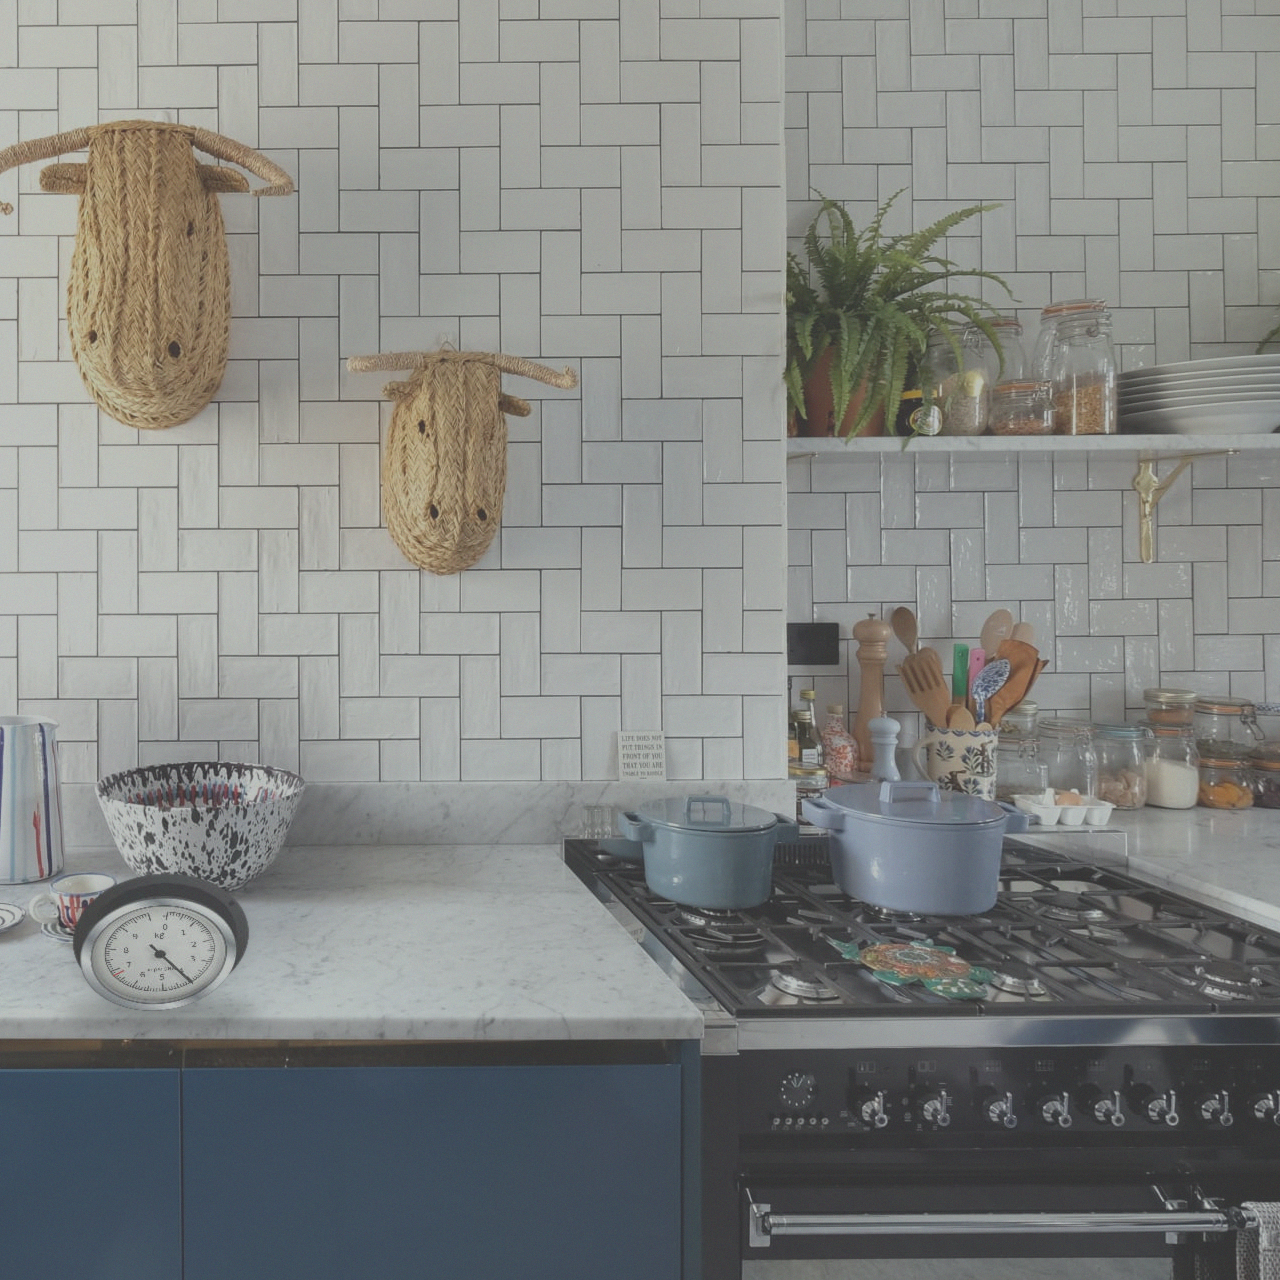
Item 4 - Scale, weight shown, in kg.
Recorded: 4 kg
